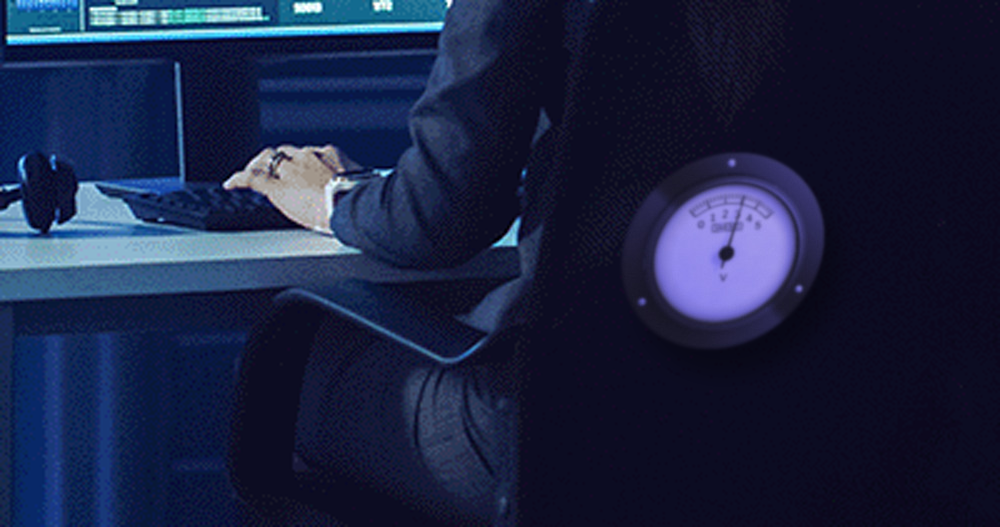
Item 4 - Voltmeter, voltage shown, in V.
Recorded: 3 V
